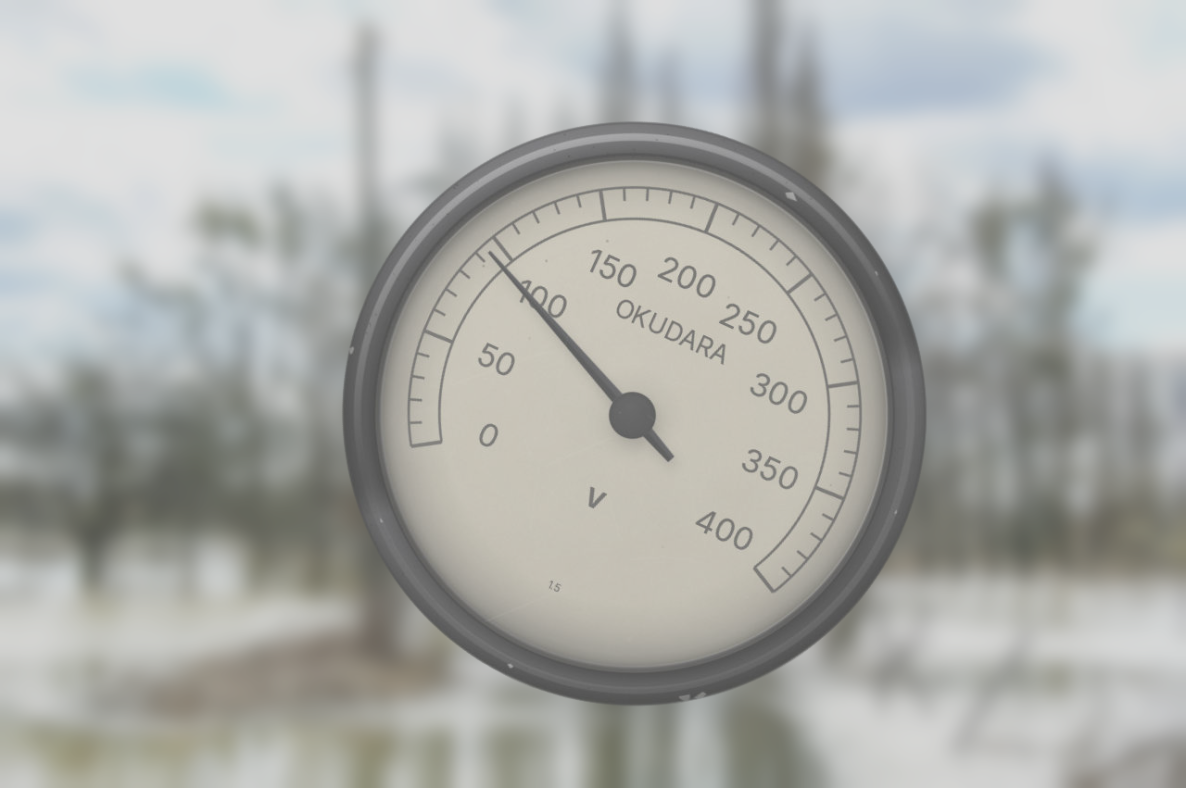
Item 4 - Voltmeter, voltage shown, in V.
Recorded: 95 V
